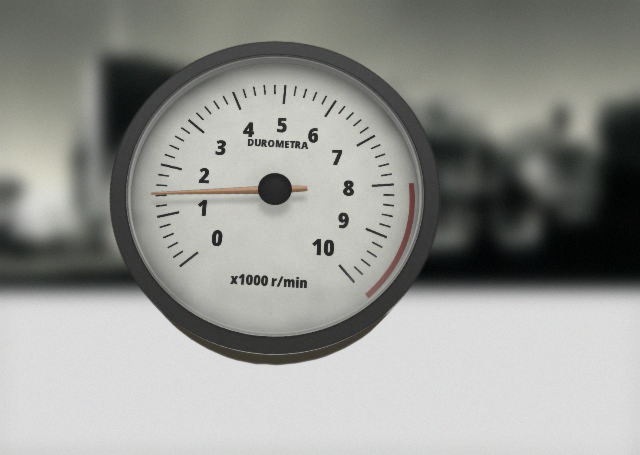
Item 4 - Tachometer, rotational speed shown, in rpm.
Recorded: 1400 rpm
